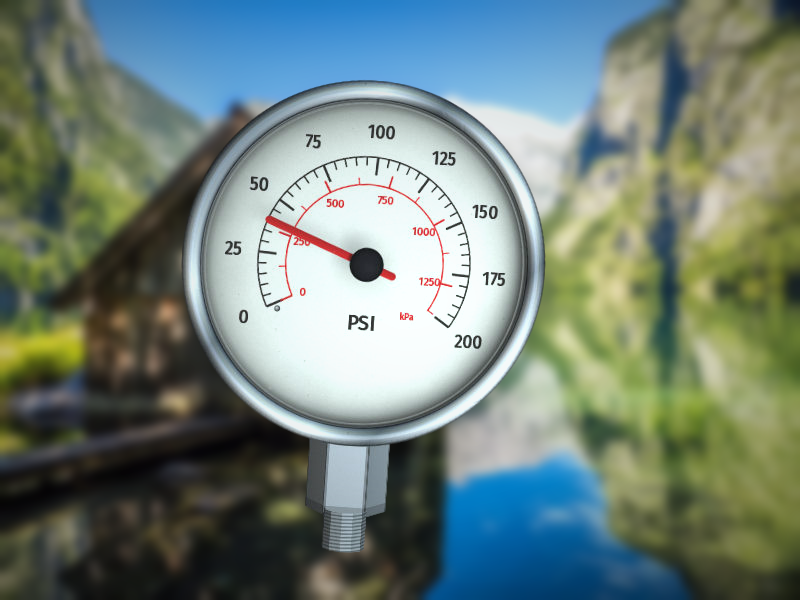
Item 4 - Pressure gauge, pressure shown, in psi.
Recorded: 40 psi
